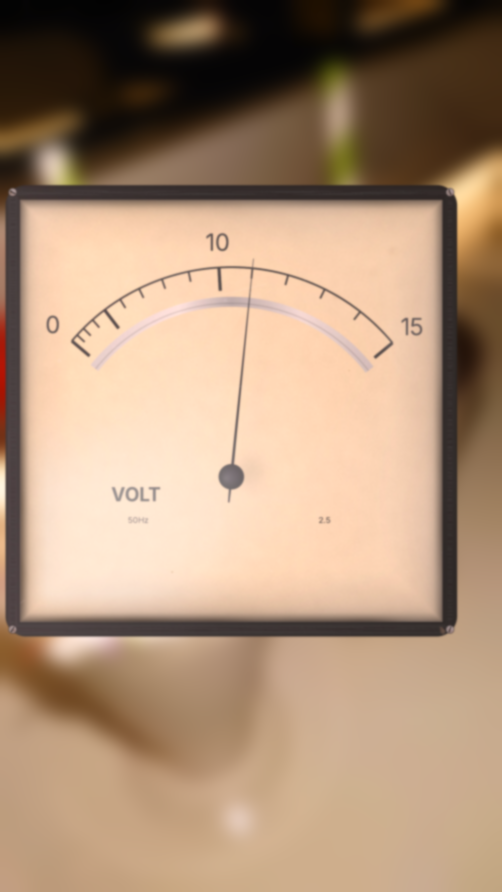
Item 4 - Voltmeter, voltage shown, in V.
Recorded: 11 V
